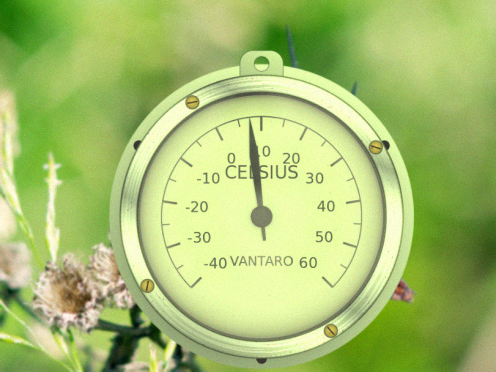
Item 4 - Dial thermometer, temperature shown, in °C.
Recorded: 7.5 °C
